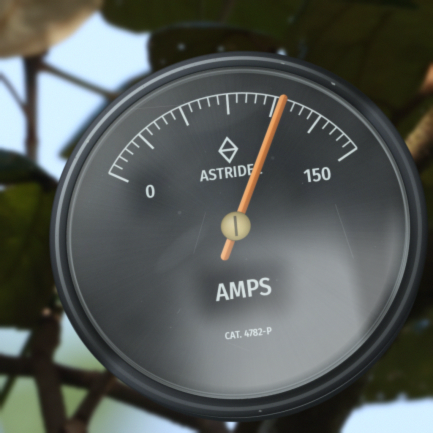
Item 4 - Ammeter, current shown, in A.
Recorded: 105 A
